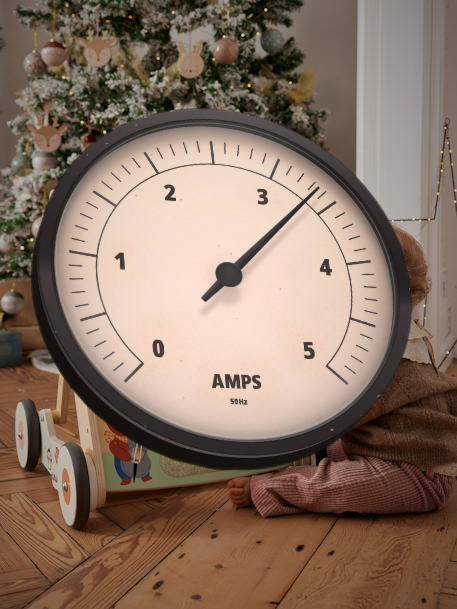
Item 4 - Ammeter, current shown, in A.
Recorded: 3.35 A
